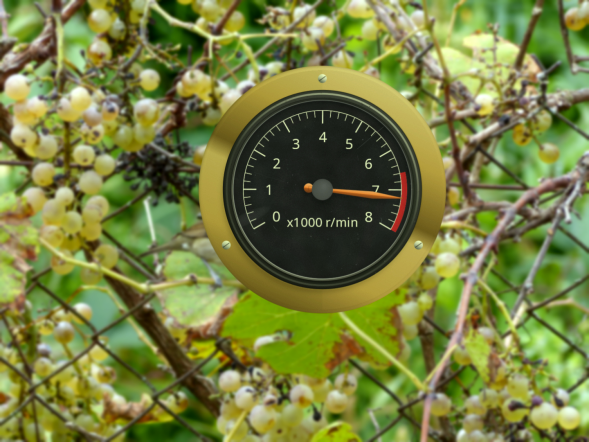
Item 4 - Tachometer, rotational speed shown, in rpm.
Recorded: 7200 rpm
